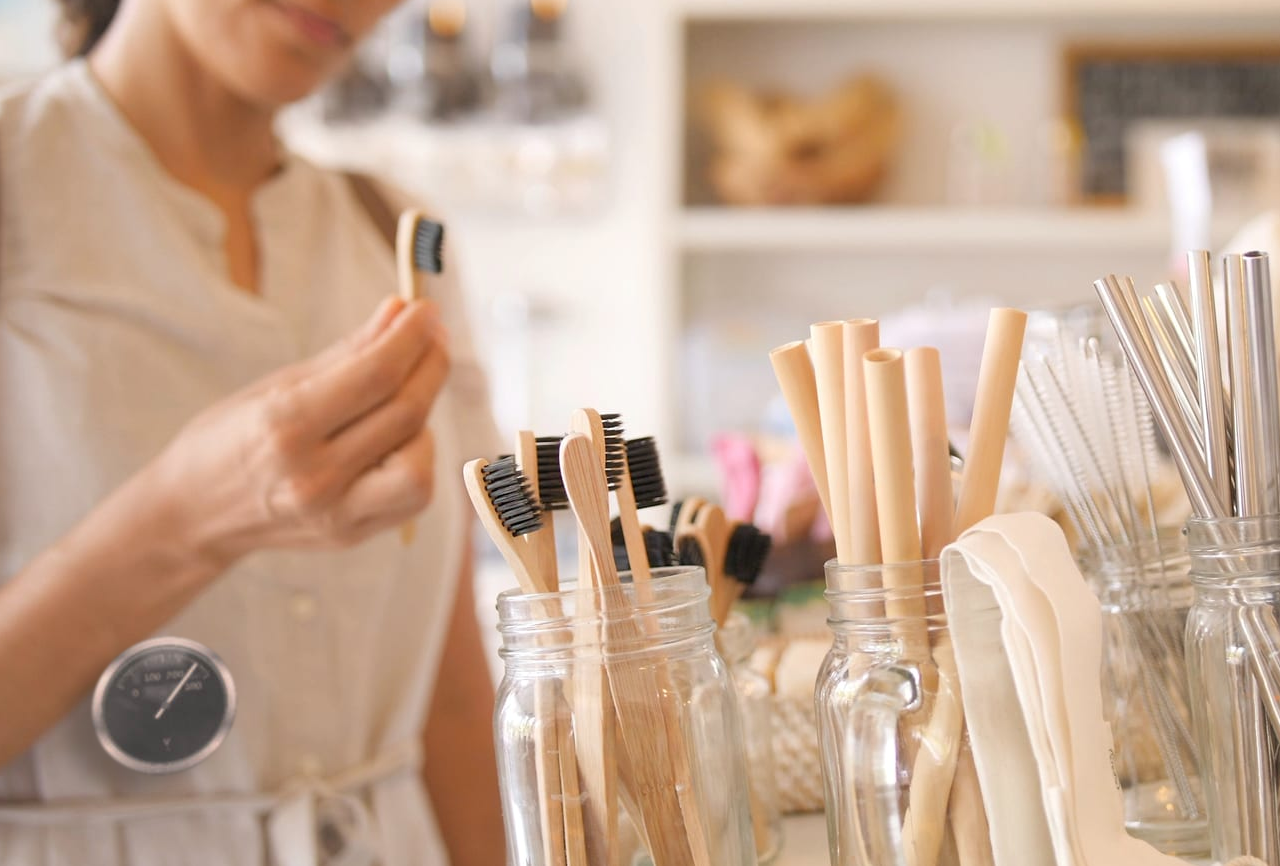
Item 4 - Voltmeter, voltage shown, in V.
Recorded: 250 V
